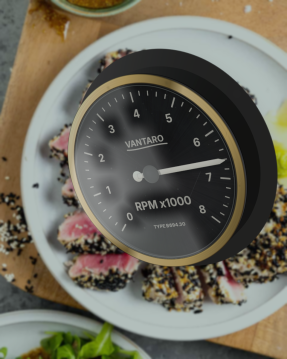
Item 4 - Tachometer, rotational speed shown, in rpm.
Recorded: 6600 rpm
